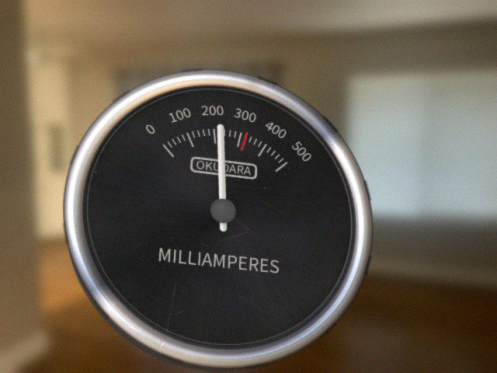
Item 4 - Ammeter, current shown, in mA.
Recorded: 220 mA
